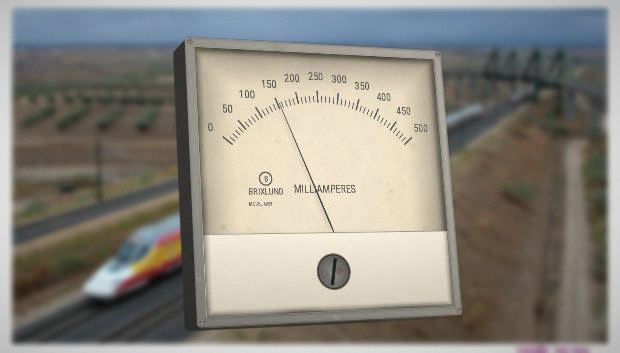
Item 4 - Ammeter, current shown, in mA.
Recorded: 150 mA
